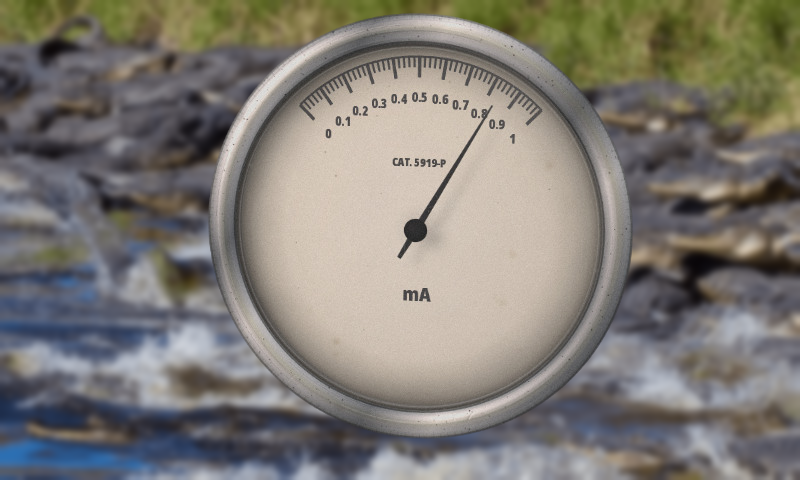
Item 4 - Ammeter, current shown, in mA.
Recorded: 0.84 mA
